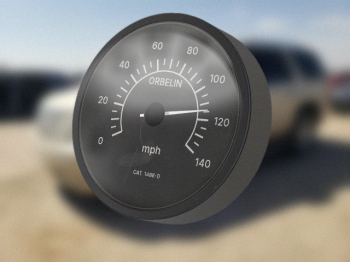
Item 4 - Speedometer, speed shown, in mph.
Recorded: 115 mph
